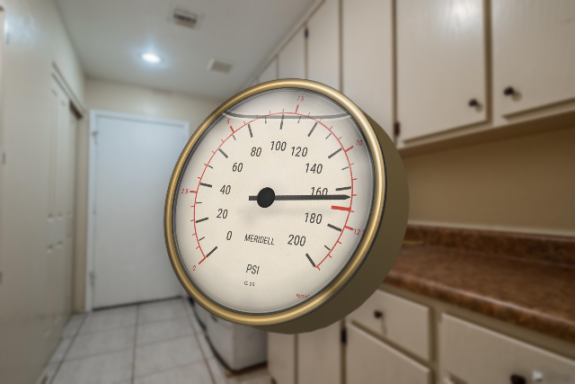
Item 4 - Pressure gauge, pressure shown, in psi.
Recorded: 165 psi
